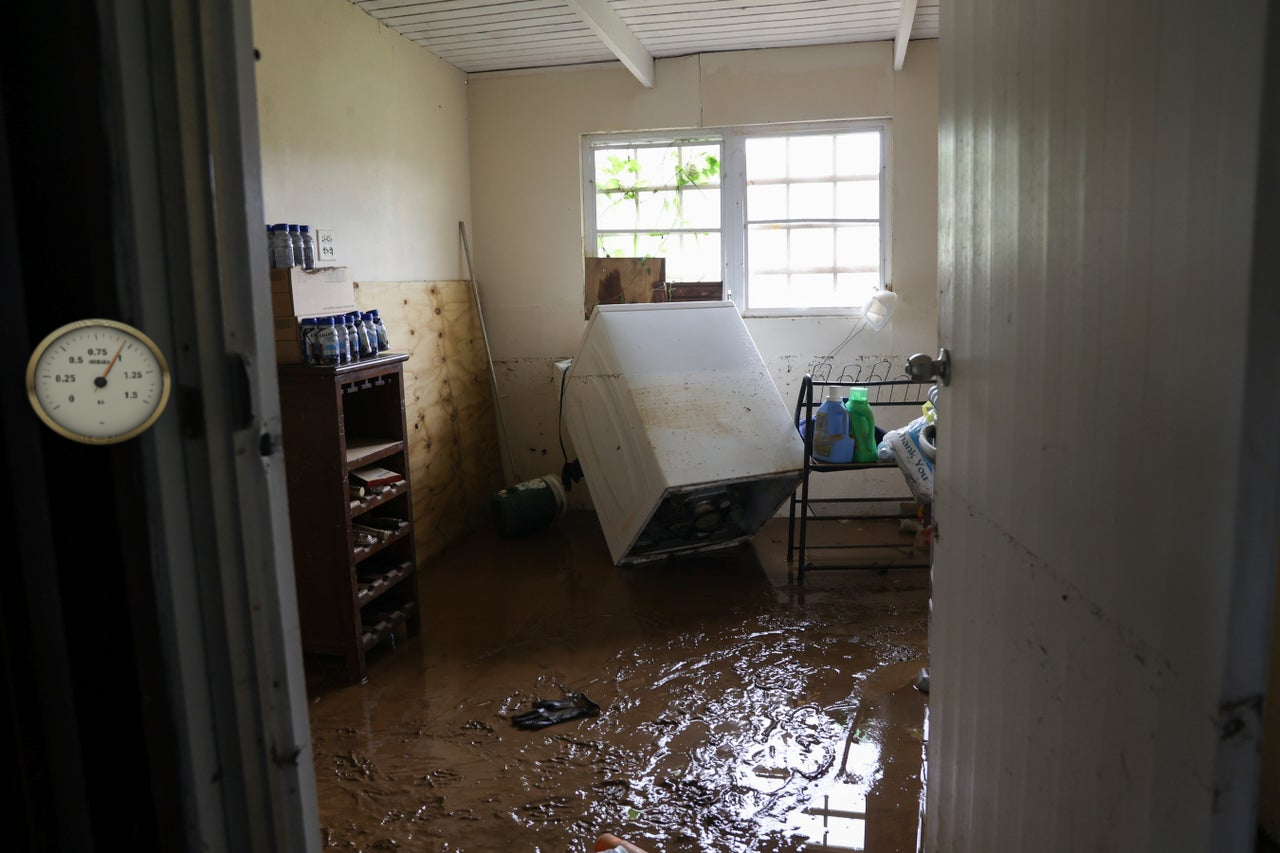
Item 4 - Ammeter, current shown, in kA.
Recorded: 0.95 kA
